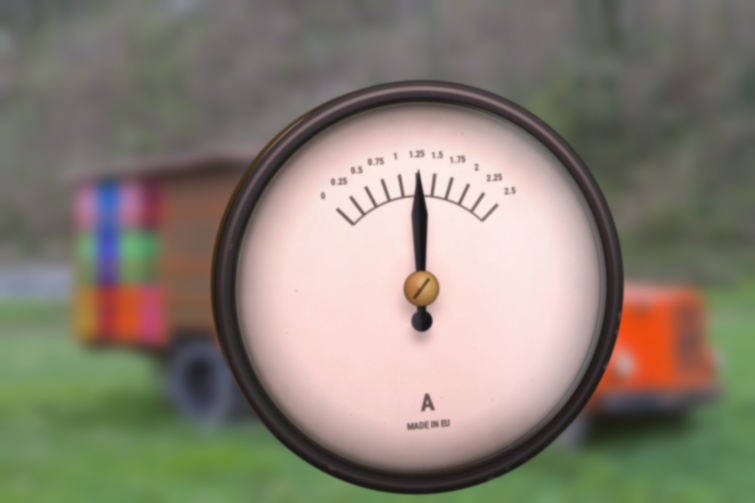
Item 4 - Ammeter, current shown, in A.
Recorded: 1.25 A
